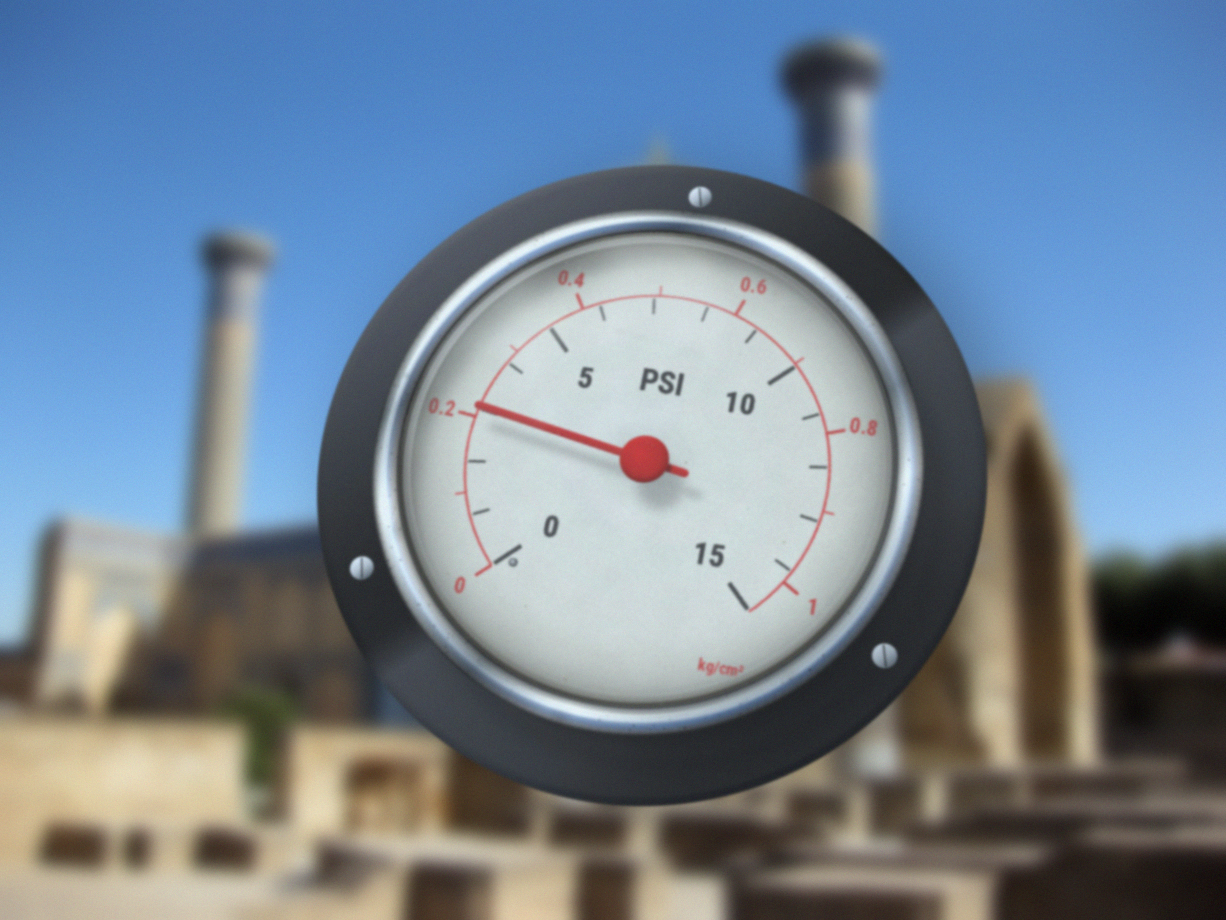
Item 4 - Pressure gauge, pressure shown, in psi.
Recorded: 3 psi
